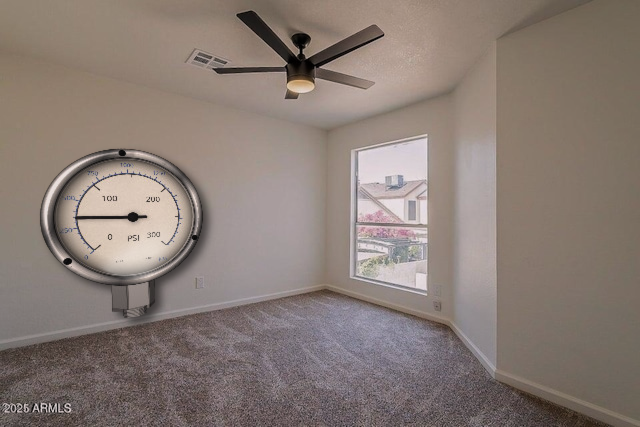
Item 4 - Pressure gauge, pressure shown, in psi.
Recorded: 50 psi
